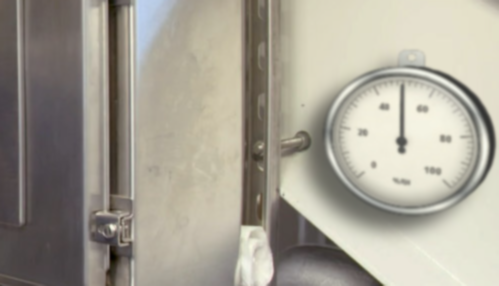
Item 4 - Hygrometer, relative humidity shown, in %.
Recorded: 50 %
